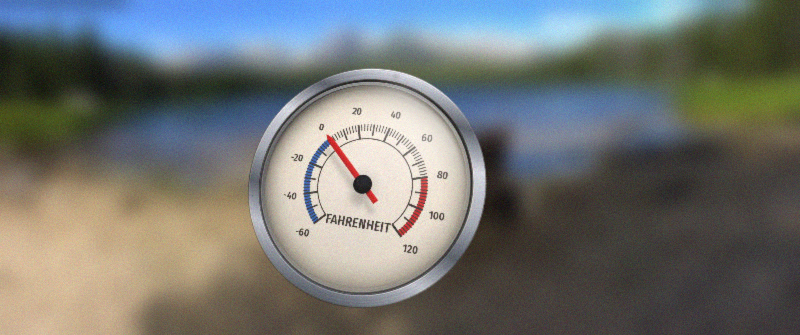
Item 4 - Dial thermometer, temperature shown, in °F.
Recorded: 0 °F
